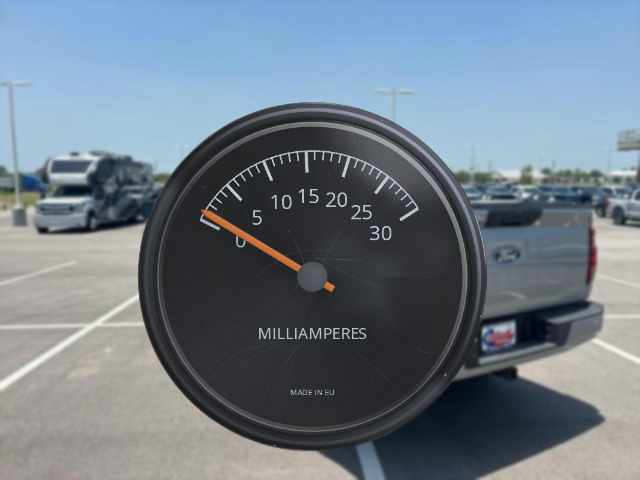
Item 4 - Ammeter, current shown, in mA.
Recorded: 1 mA
